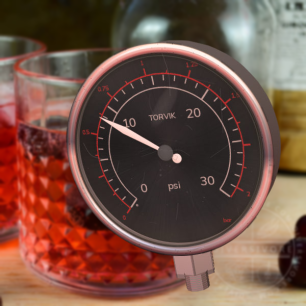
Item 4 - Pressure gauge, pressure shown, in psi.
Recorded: 9 psi
